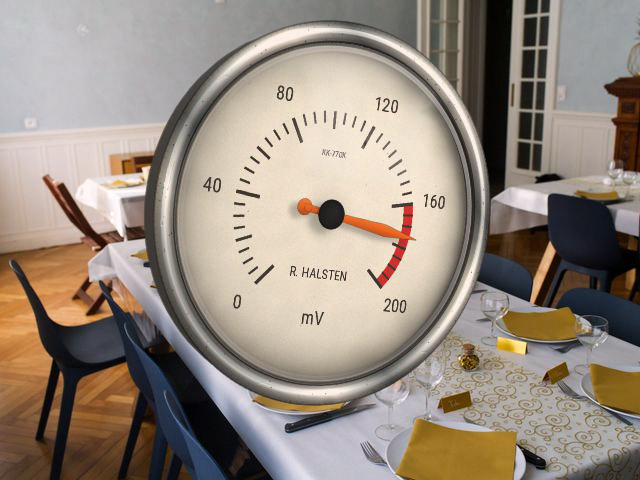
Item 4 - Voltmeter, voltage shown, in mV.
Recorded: 175 mV
